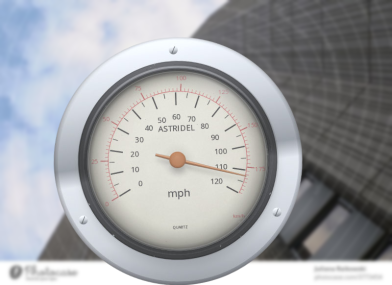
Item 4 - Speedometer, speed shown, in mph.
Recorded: 112.5 mph
